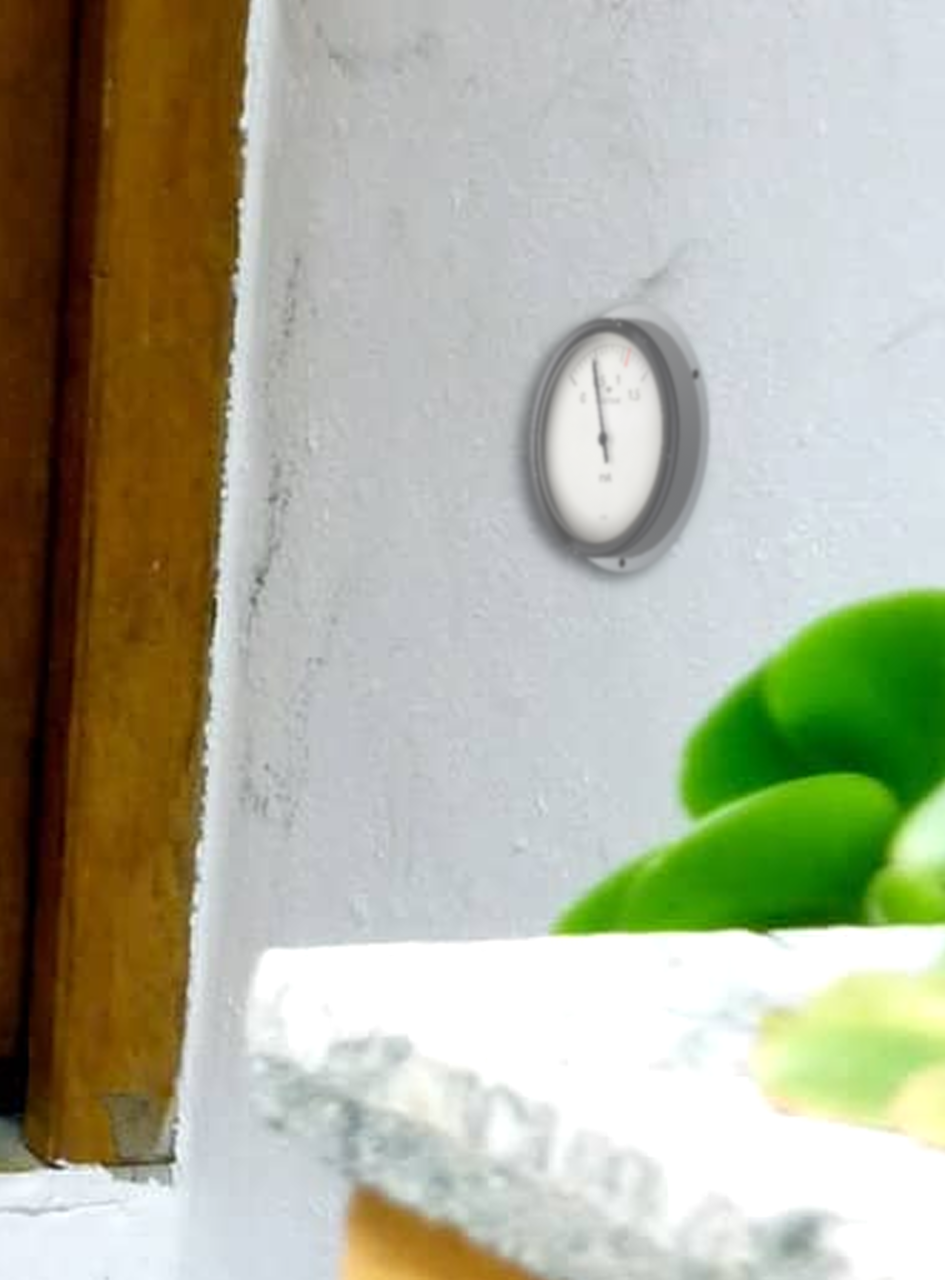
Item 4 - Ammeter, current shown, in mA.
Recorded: 0.5 mA
